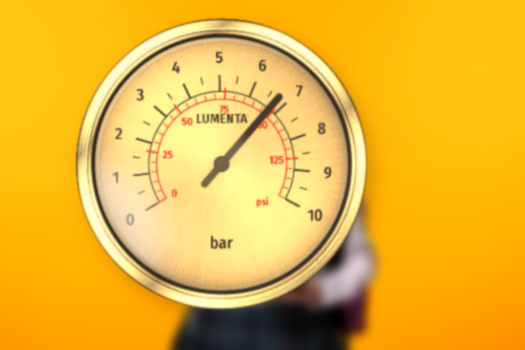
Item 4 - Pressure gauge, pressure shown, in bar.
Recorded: 6.75 bar
